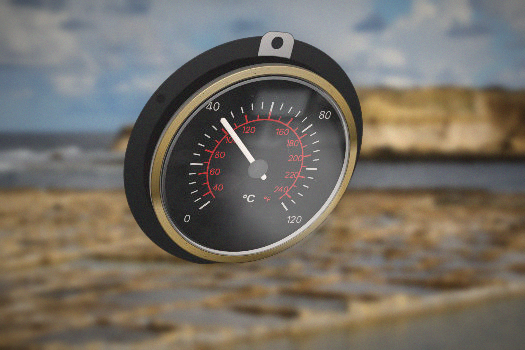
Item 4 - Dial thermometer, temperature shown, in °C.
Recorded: 40 °C
